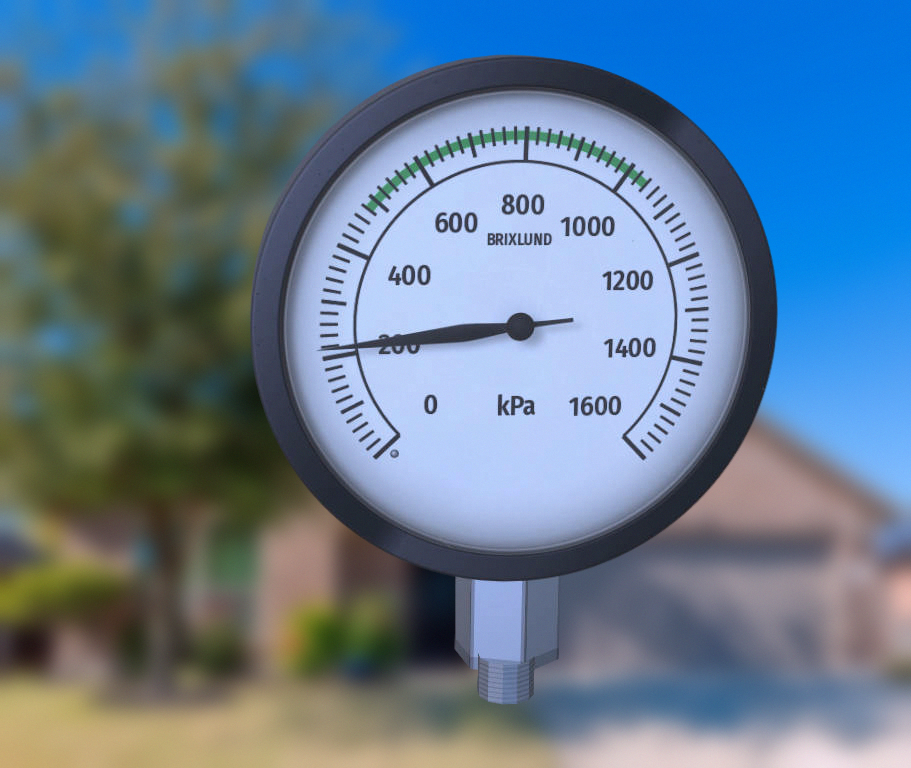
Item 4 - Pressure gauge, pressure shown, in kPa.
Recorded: 220 kPa
